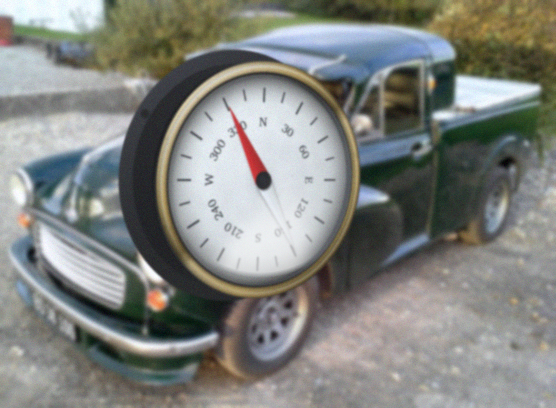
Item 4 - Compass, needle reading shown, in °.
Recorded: 330 °
